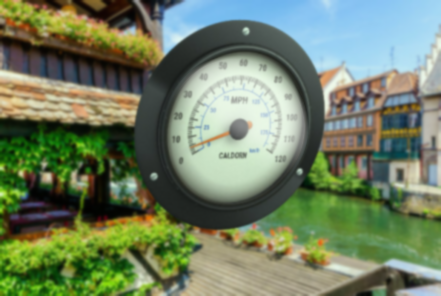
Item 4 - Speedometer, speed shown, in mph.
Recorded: 5 mph
